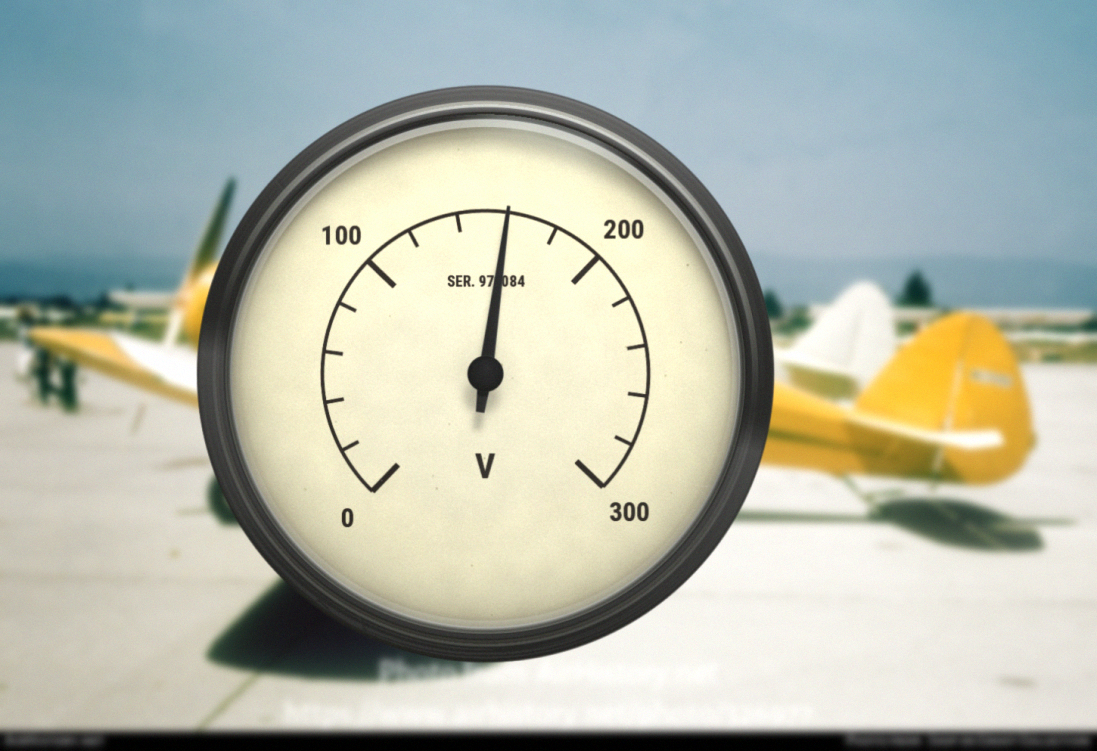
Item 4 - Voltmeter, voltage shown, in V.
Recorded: 160 V
